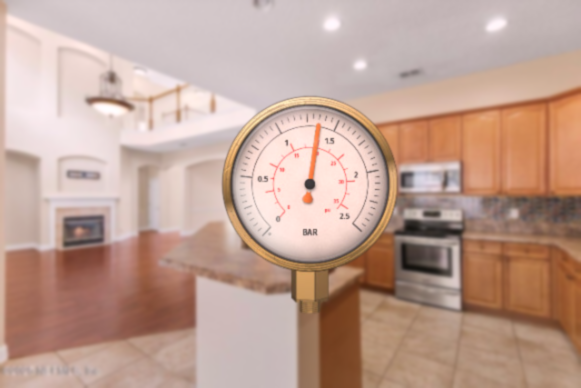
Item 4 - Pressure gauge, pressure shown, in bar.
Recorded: 1.35 bar
